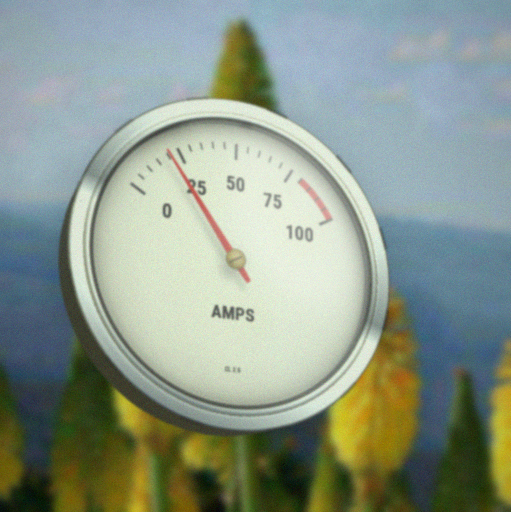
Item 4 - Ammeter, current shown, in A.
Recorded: 20 A
